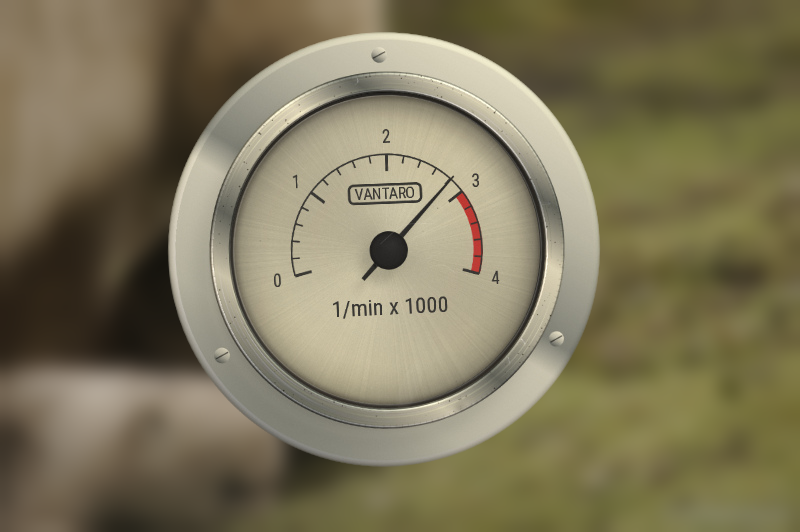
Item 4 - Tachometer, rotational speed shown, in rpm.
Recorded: 2800 rpm
